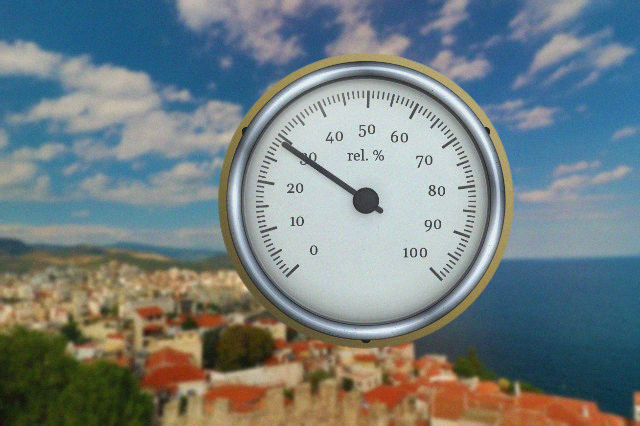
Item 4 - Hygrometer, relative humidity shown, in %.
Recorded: 29 %
